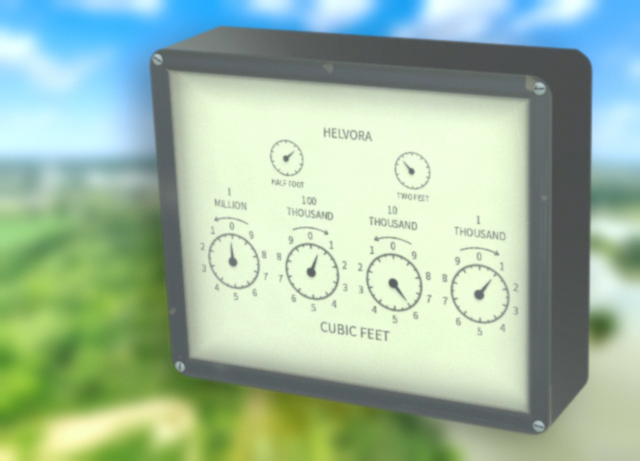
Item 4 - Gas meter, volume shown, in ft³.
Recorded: 6100 ft³
